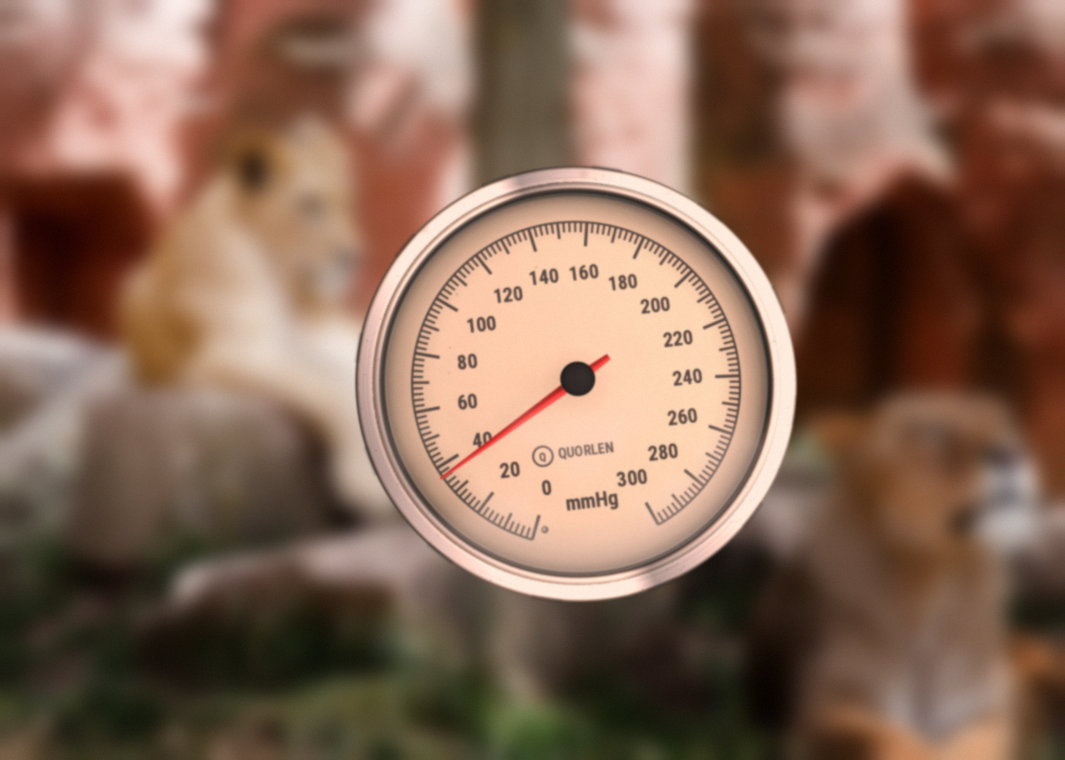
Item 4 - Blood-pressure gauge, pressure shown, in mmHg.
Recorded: 36 mmHg
